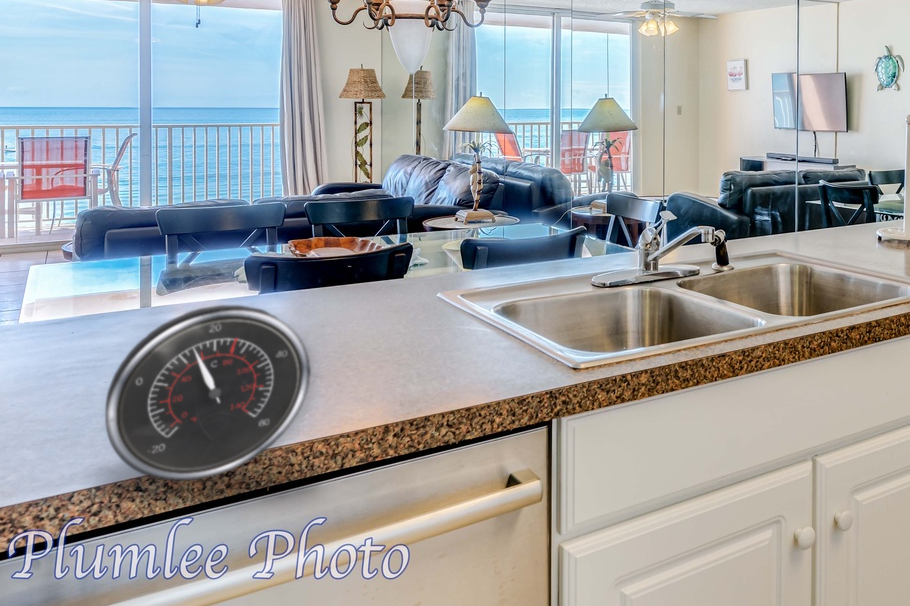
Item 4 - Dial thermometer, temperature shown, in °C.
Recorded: 14 °C
